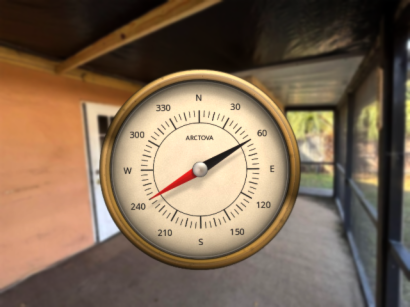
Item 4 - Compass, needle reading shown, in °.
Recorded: 240 °
